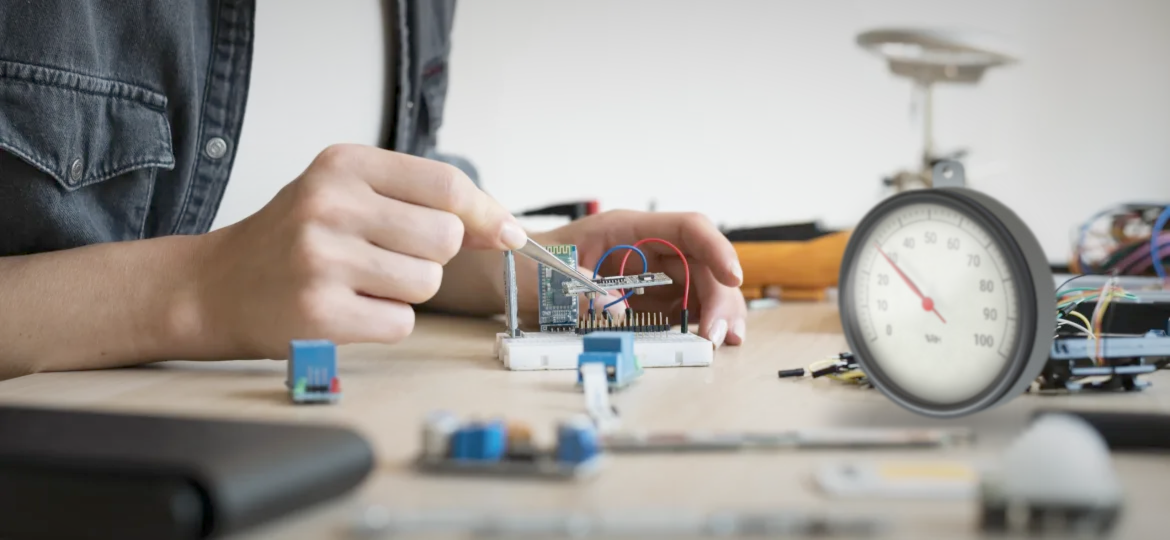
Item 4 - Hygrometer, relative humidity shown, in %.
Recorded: 30 %
